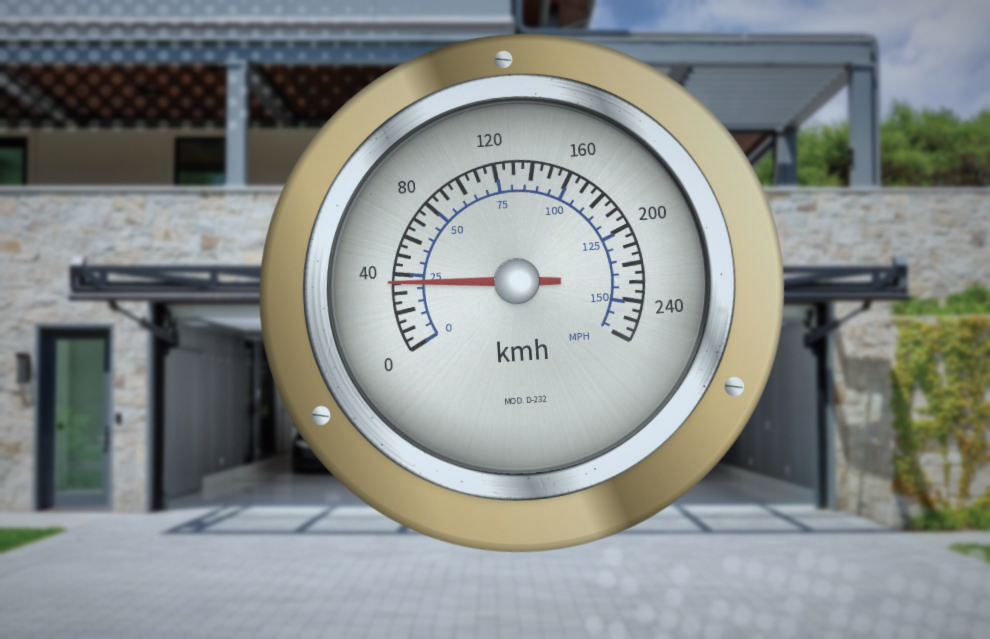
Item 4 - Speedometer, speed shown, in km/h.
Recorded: 35 km/h
